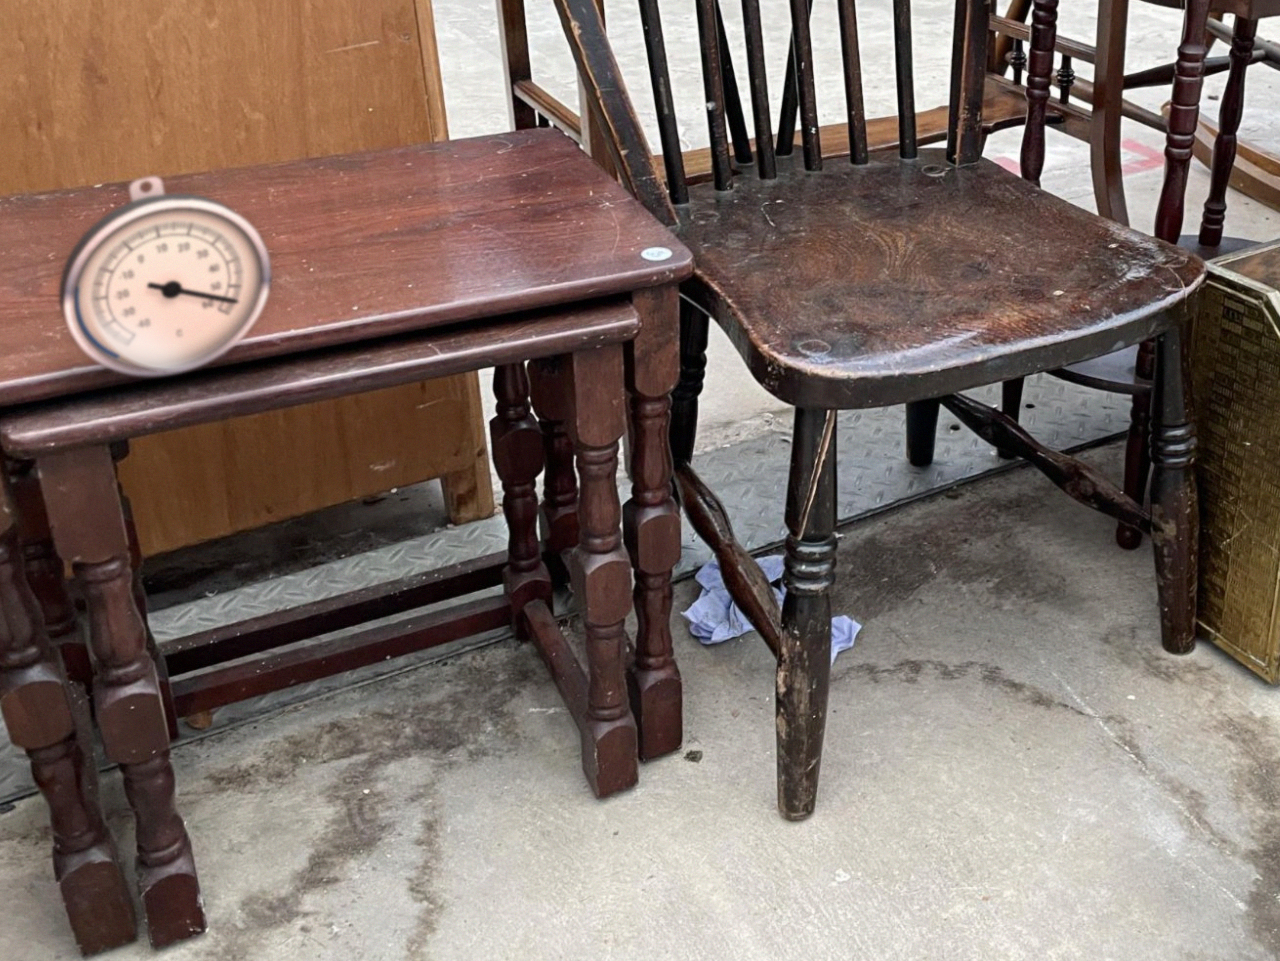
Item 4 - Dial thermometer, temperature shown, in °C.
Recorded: 55 °C
